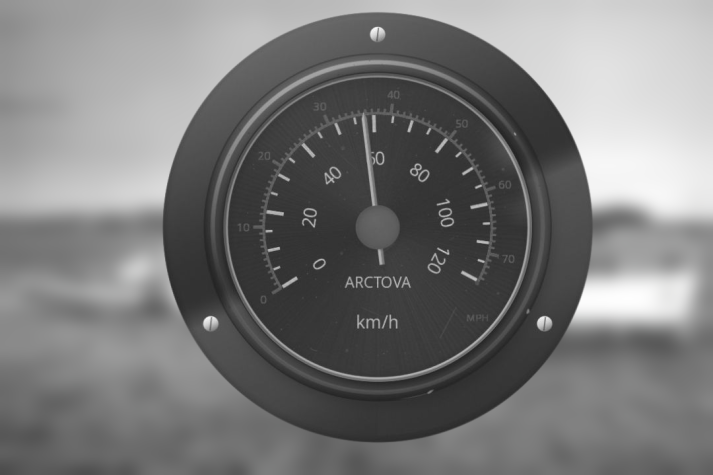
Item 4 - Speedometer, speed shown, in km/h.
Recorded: 57.5 km/h
